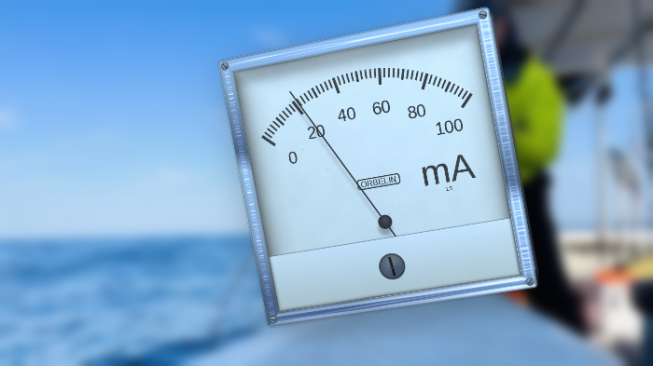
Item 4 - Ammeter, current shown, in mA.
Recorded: 22 mA
